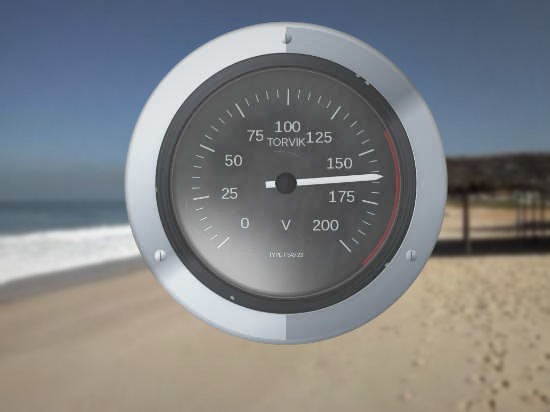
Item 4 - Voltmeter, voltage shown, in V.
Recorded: 162.5 V
